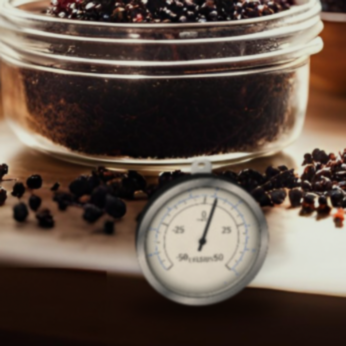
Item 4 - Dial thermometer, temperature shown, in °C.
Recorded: 5 °C
